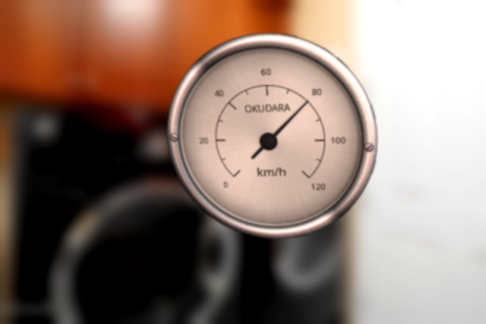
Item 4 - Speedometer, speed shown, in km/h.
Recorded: 80 km/h
